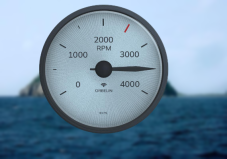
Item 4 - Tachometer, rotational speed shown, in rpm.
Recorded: 3500 rpm
